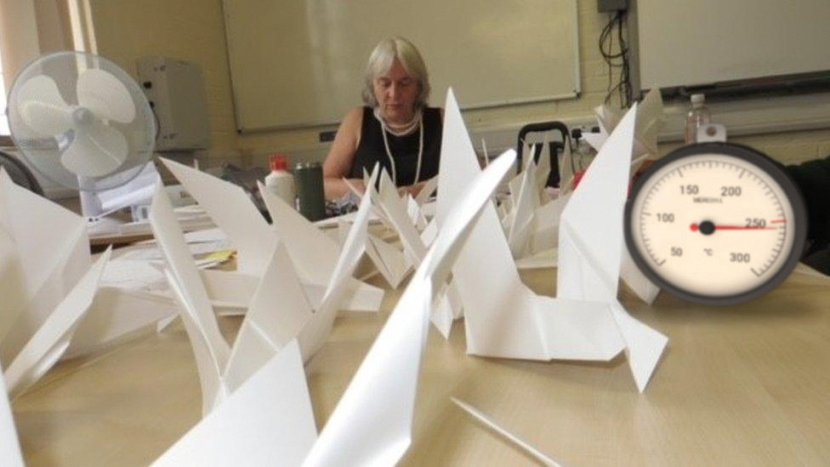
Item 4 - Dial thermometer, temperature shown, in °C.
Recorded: 255 °C
